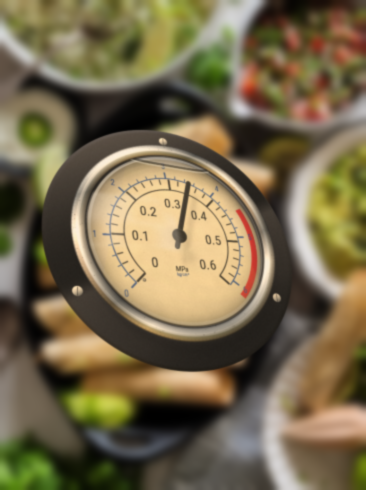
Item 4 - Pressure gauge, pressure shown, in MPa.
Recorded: 0.34 MPa
